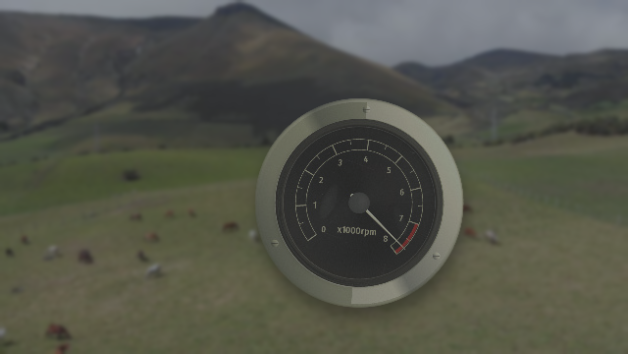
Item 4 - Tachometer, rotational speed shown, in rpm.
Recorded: 7750 rpm
